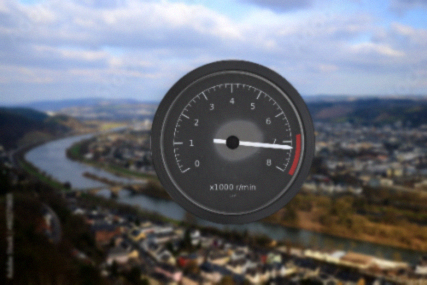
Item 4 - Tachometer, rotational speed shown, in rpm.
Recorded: 7200 rpm
